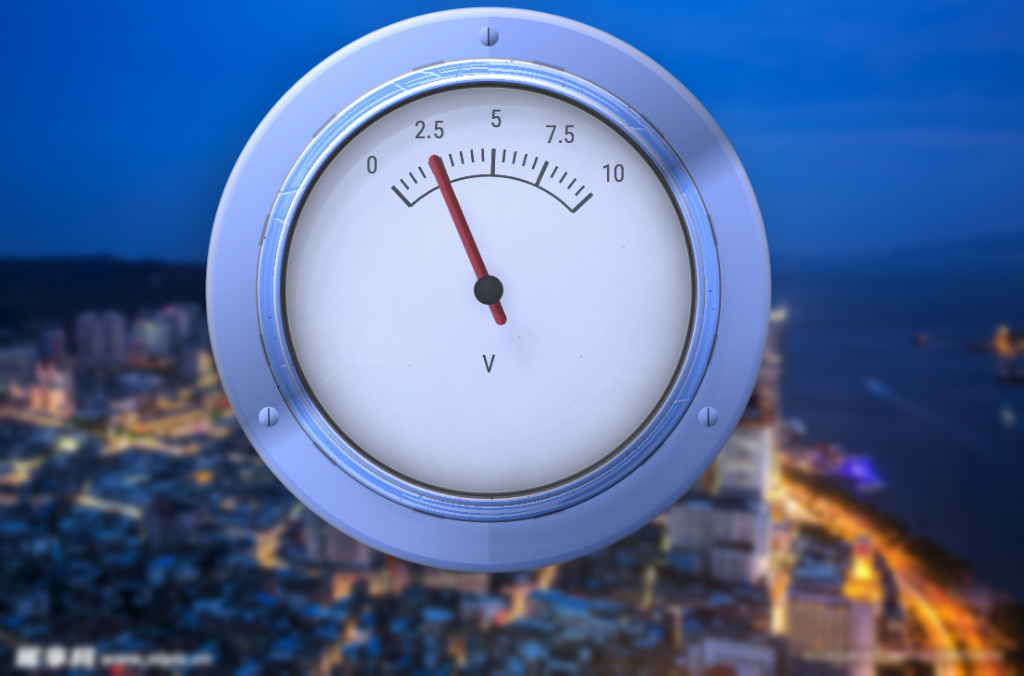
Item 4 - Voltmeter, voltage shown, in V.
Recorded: 2.25 V
